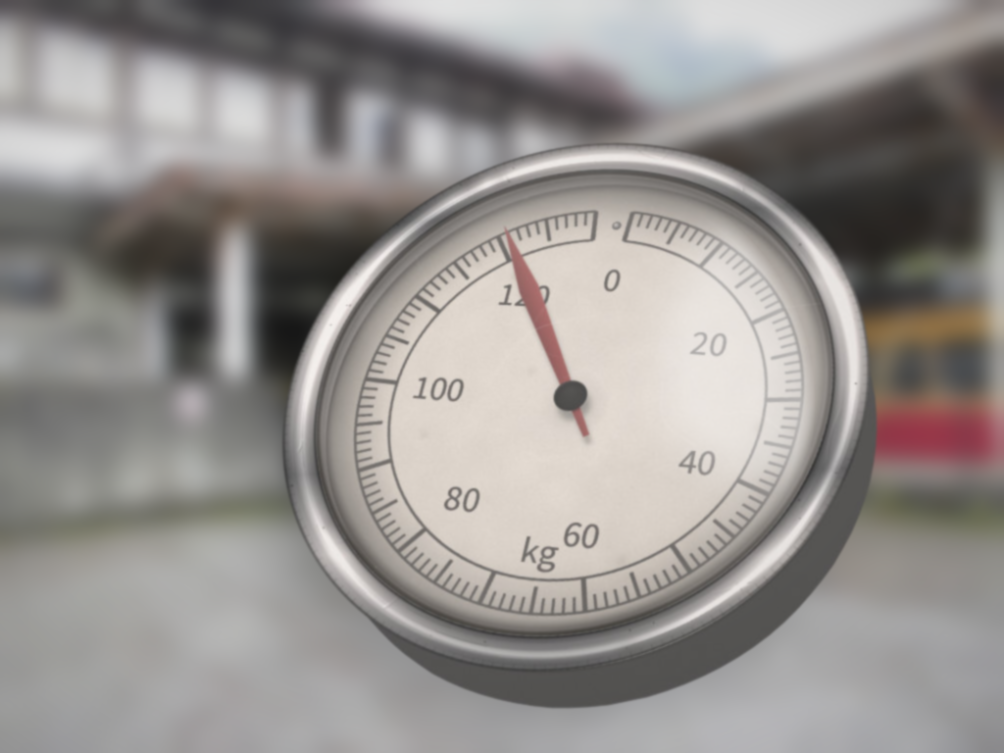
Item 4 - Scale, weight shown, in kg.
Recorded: 121 kg
